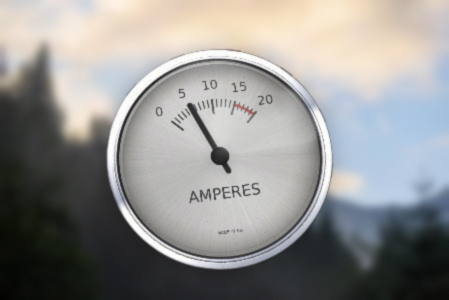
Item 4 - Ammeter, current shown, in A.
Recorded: 5 A
